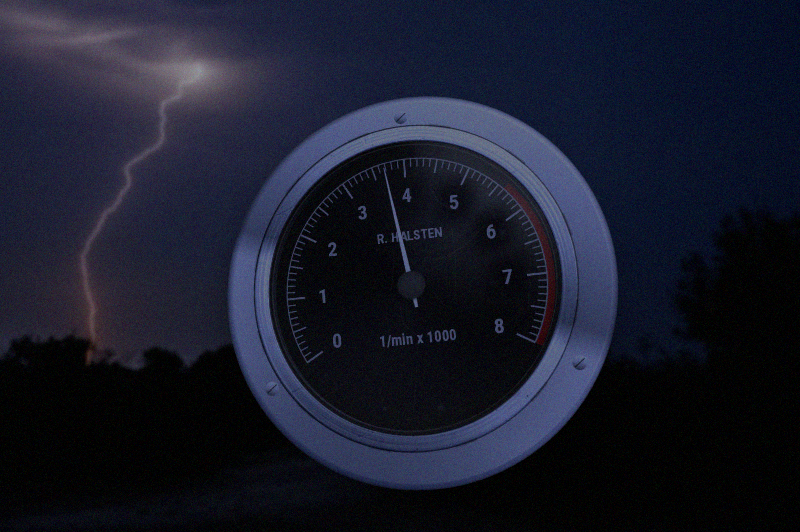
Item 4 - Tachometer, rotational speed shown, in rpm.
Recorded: 3700 rpm
